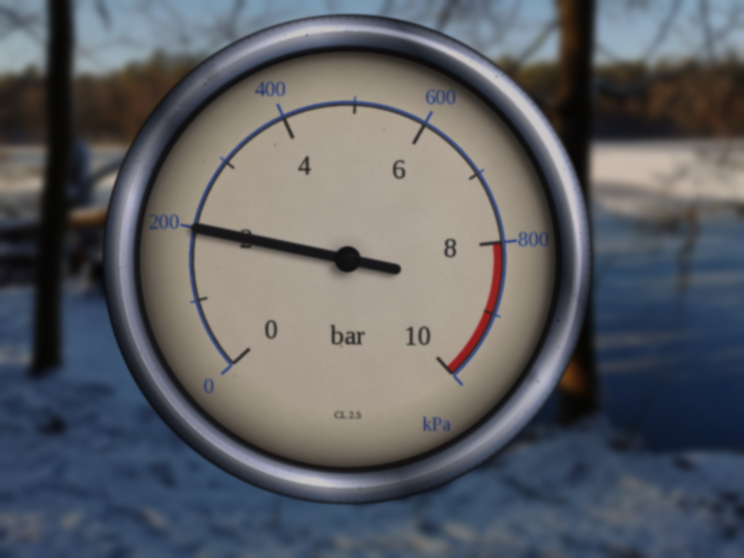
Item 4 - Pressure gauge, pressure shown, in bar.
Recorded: 2 bar
